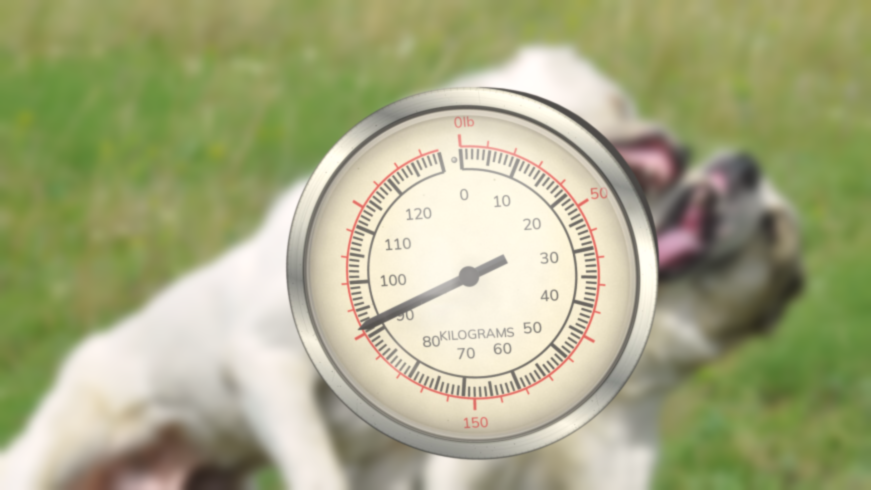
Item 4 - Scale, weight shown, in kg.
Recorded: 92 kg
